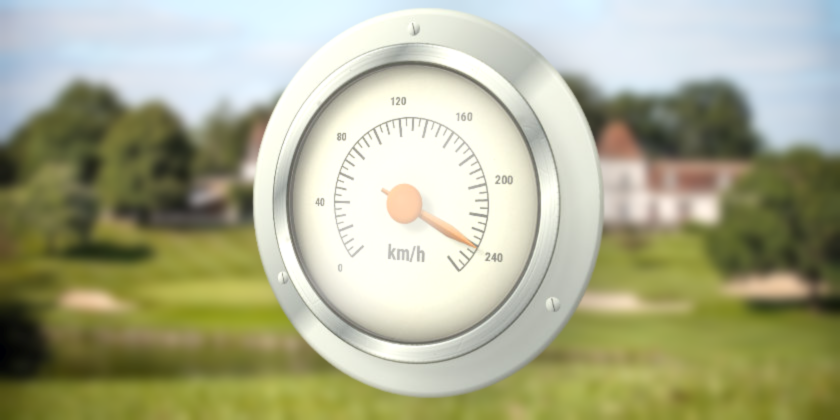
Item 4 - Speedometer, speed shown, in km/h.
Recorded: 240 km/h
